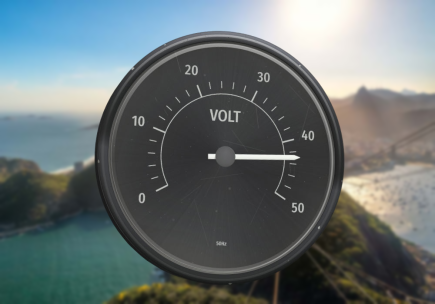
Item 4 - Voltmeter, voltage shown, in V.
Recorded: 43 V
